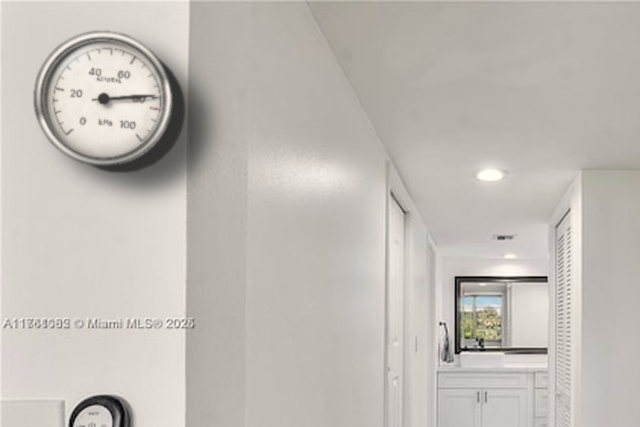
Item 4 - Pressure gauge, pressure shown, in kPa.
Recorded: 80 kPa
